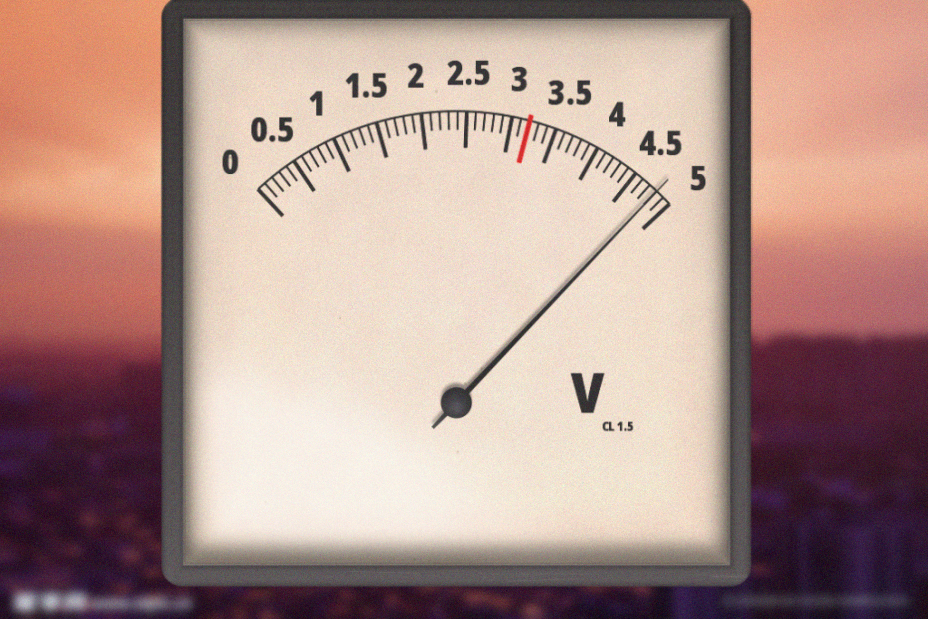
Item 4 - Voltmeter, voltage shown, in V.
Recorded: 4.8 V
